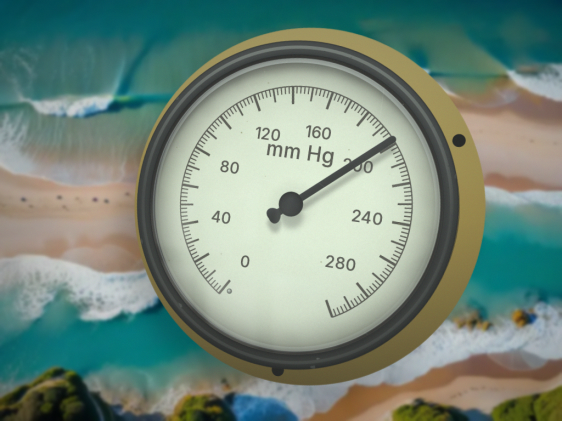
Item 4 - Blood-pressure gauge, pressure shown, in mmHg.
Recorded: 198 mmHg
